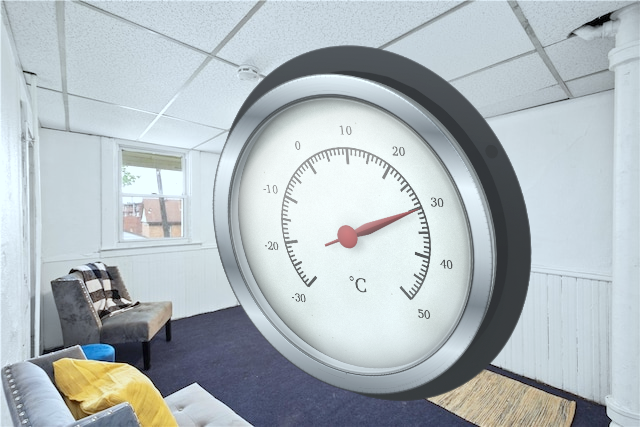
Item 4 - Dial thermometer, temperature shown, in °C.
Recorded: 30 °C
